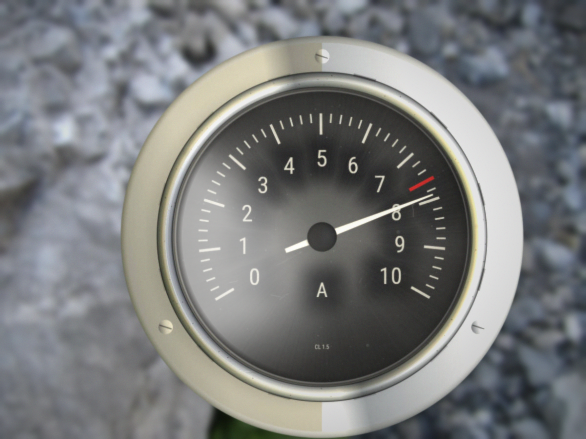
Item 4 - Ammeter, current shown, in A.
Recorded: 7.9 A
